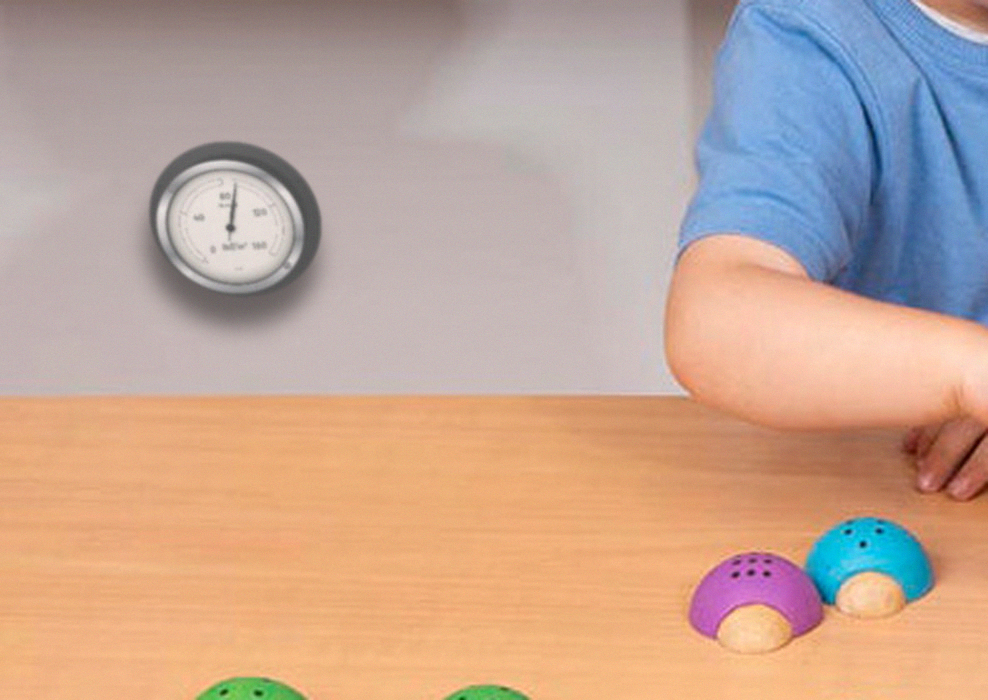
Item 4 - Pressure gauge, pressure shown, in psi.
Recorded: 90 psi
